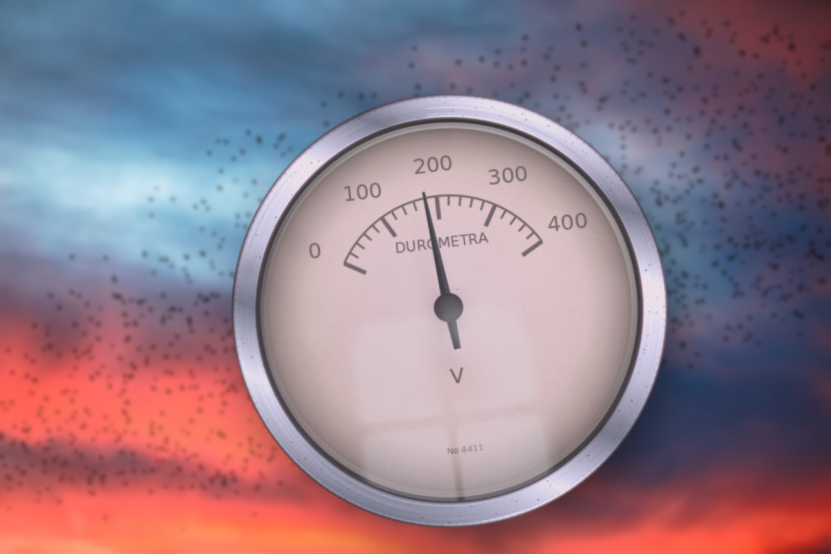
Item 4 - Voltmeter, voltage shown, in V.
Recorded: 180 V
